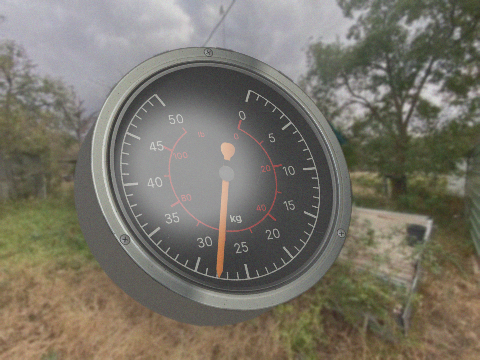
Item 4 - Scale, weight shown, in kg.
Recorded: 28 kg
